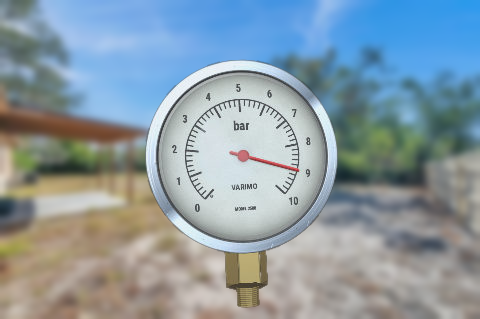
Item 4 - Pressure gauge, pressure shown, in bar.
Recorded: 9 bar
